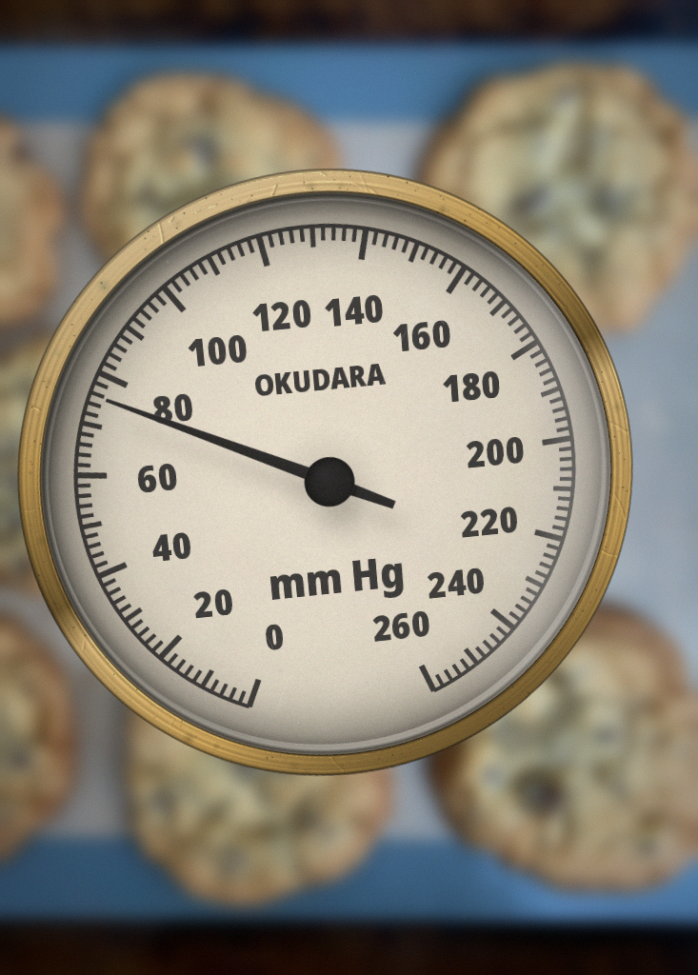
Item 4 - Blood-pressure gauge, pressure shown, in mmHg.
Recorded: 76 mmHg
